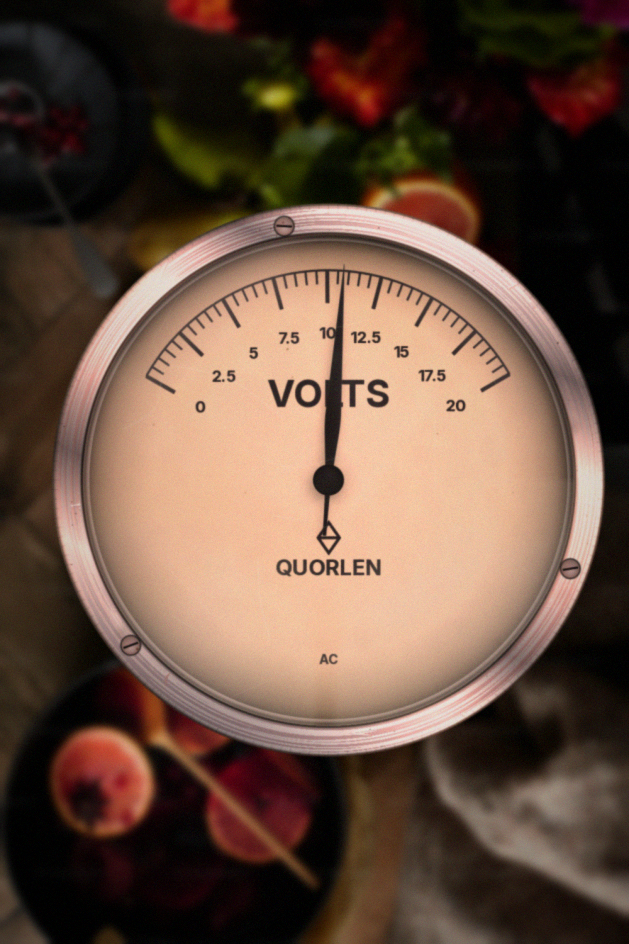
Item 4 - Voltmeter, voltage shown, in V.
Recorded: 10.75 V
